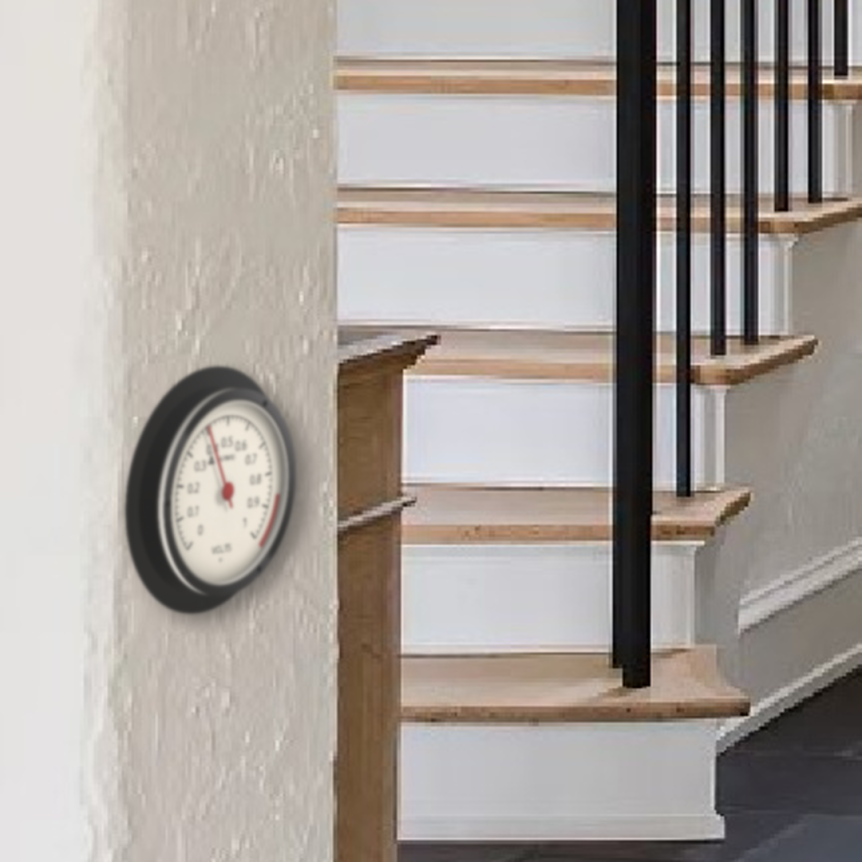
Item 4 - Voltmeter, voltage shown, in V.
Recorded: 0.4 V
